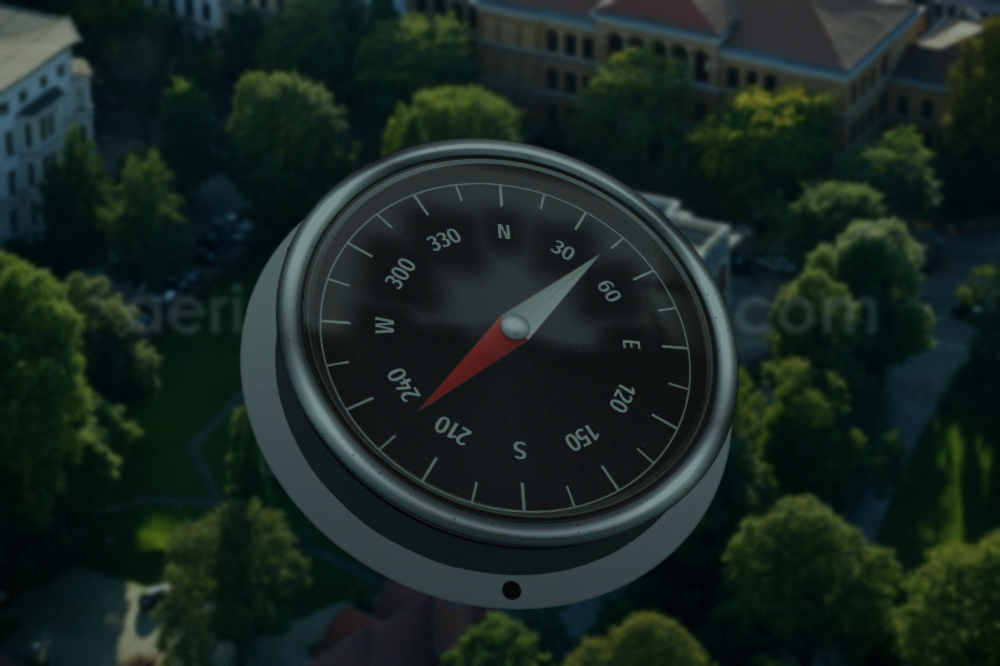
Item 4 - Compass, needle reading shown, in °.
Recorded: 225 °
